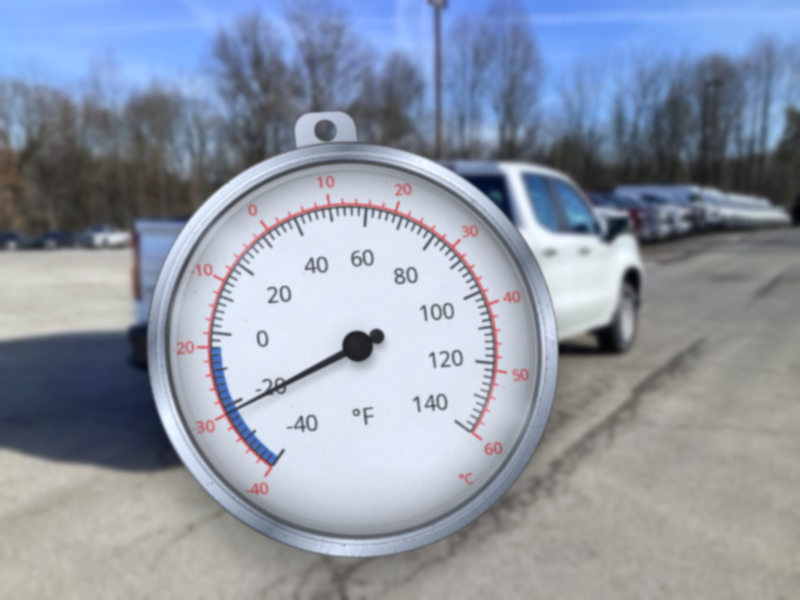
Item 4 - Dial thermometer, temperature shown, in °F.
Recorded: -22 °F
